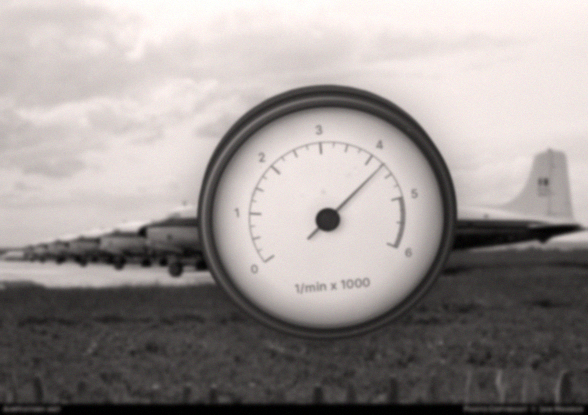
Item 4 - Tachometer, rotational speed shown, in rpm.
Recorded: 4250 rpm
